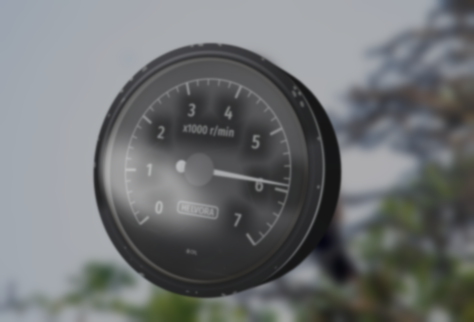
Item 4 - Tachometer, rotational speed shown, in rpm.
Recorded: 5900 rpm
